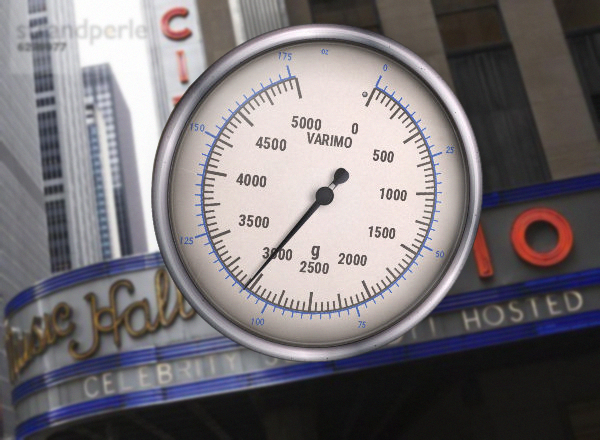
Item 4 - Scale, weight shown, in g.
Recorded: 3050 g
